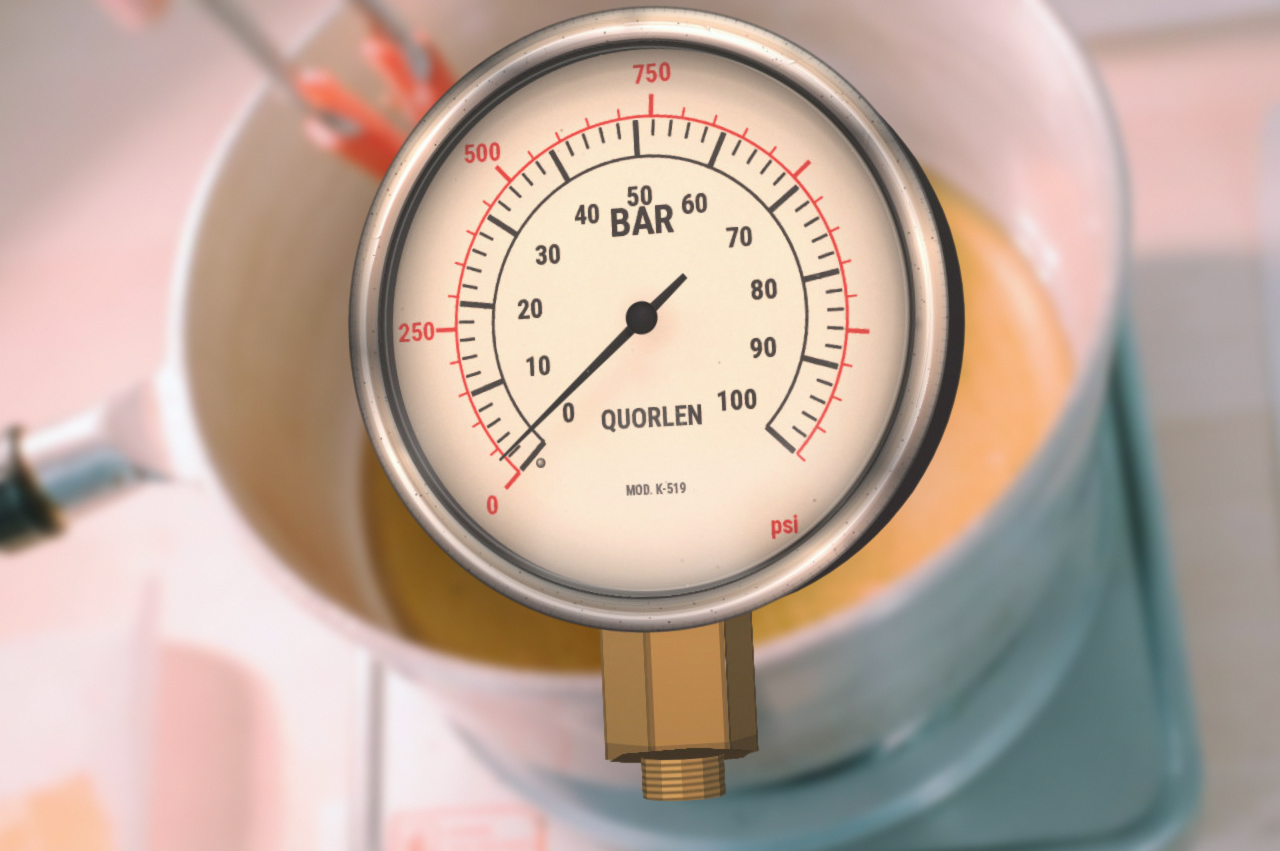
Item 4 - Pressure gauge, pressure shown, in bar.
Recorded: 2 bar
